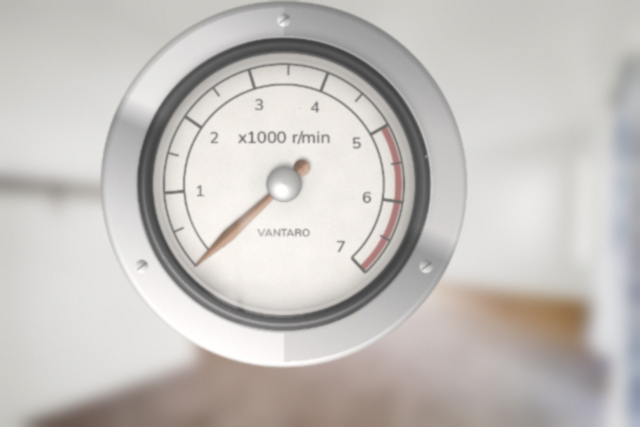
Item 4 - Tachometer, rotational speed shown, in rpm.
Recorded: 0 rpm
